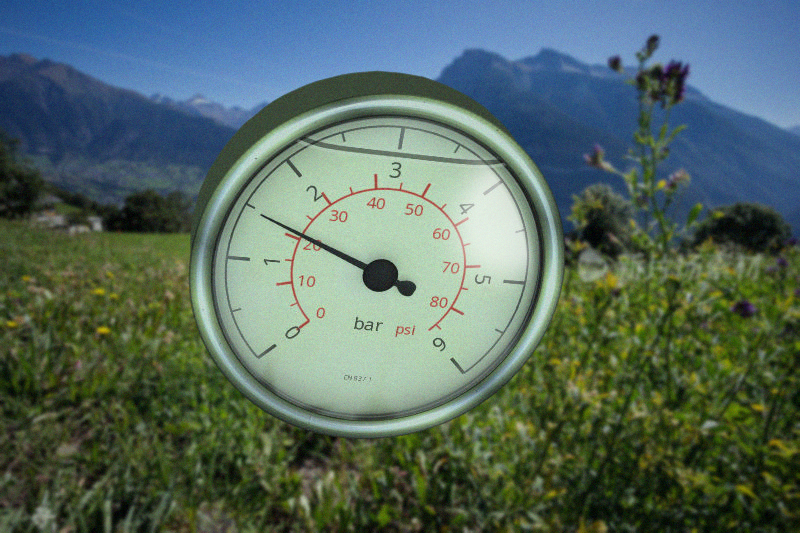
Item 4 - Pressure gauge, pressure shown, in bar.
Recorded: 1.5 bar
